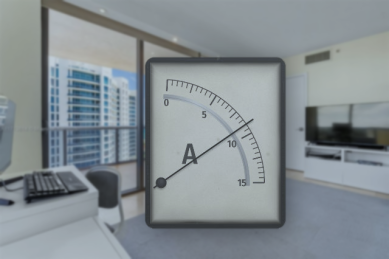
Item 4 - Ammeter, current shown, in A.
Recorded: 9 A
